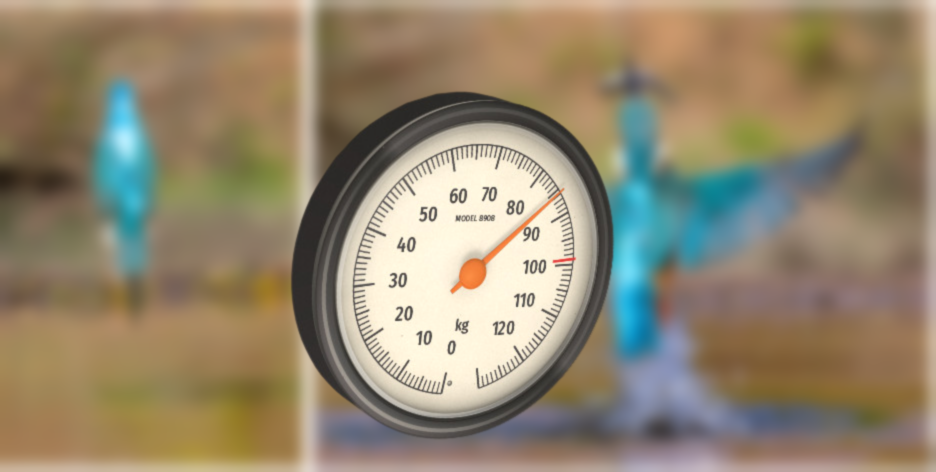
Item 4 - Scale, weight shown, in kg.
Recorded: 85 kg
